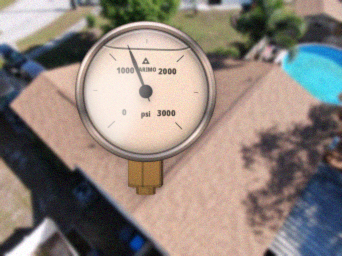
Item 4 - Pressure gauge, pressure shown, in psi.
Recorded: 1250 psi
